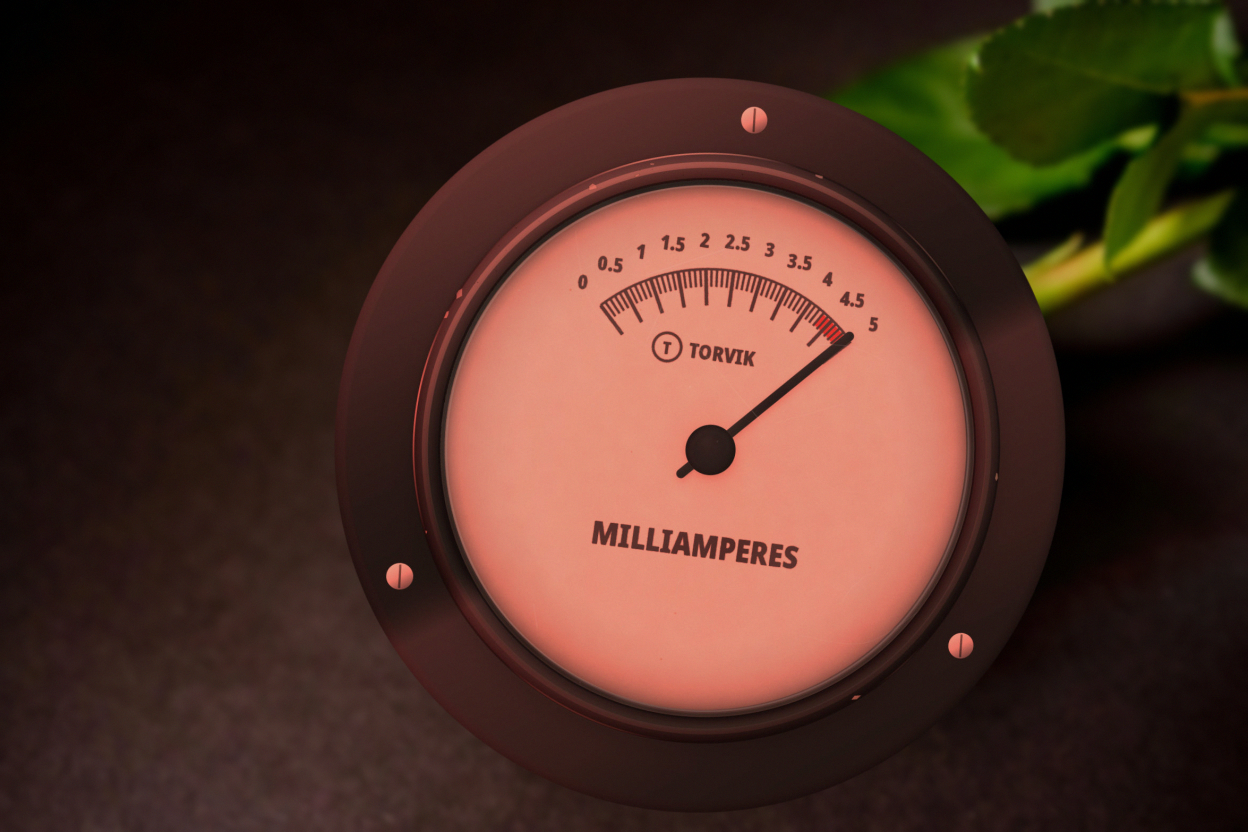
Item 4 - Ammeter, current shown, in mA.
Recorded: 4.9 mA
